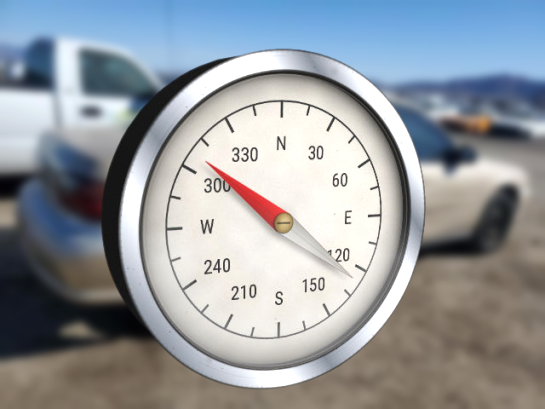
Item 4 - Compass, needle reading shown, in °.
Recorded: 307.5 °
